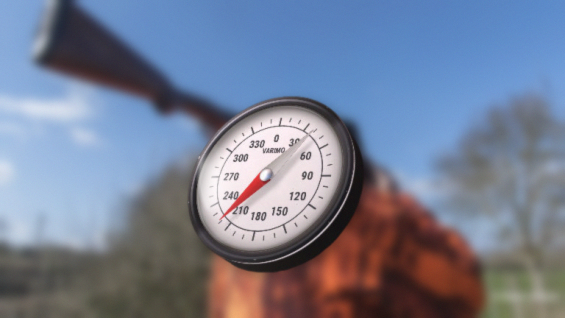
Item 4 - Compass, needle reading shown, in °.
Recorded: 220 °
